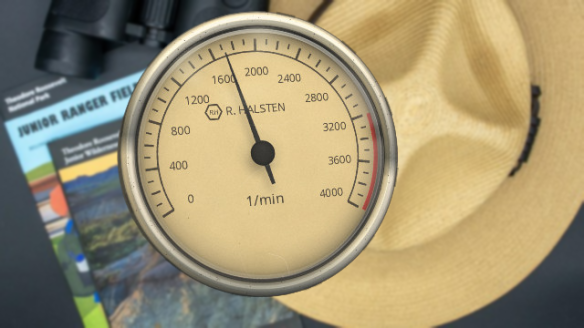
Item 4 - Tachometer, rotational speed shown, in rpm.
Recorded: 1700 rpm
